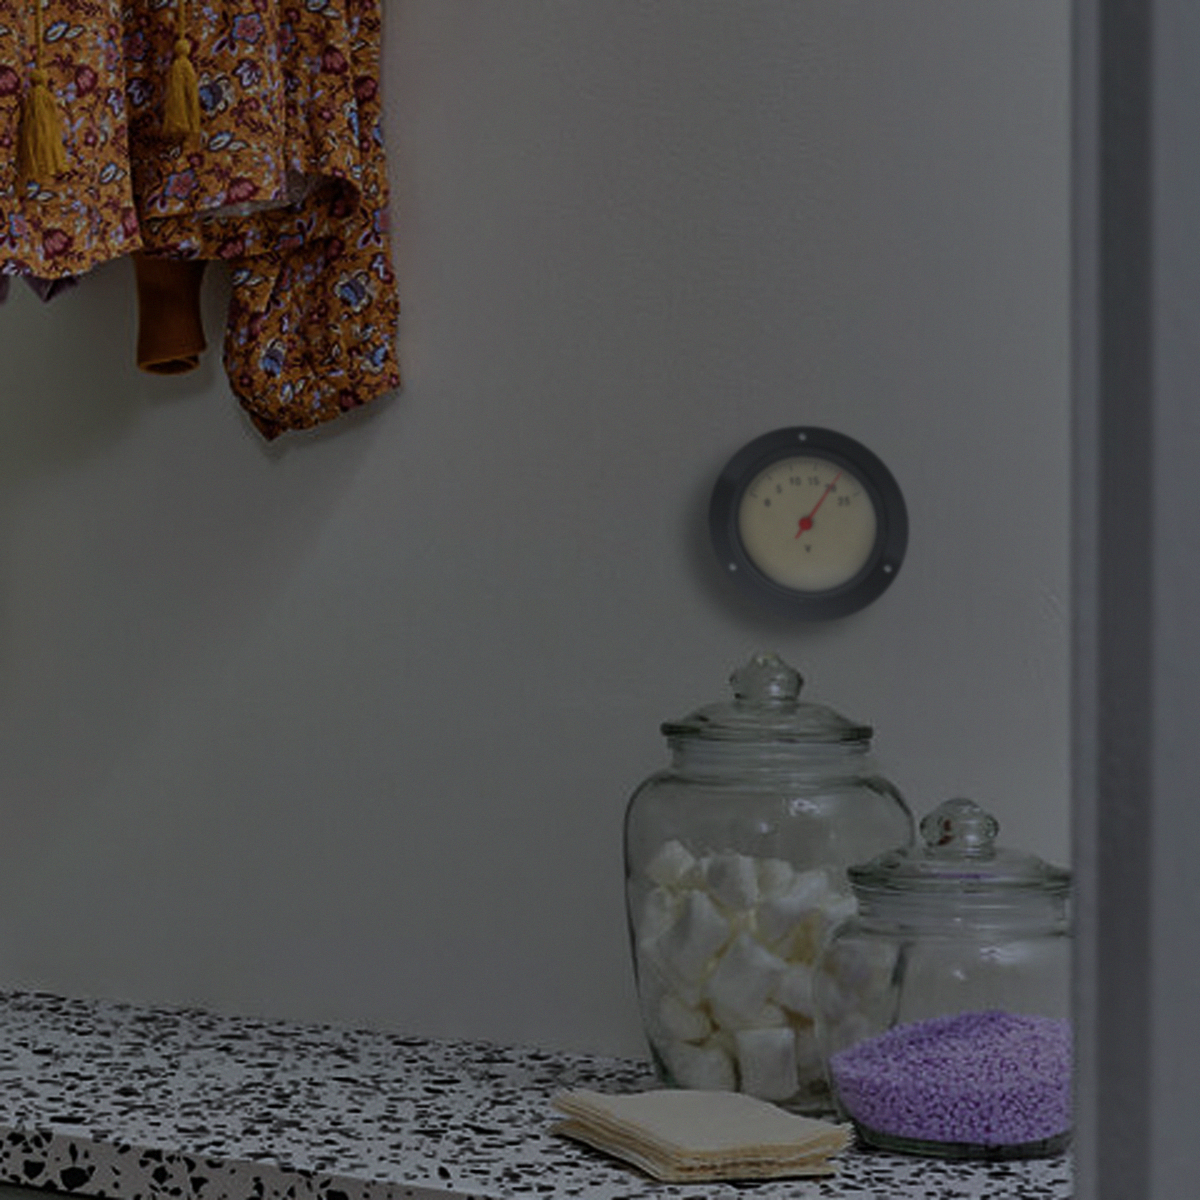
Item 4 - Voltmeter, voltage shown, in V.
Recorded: 20 V
